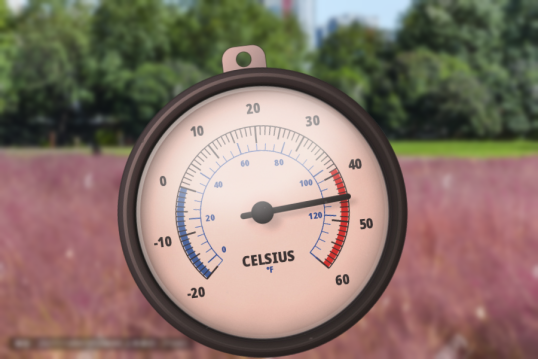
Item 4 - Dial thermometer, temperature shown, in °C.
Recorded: 45 °C
